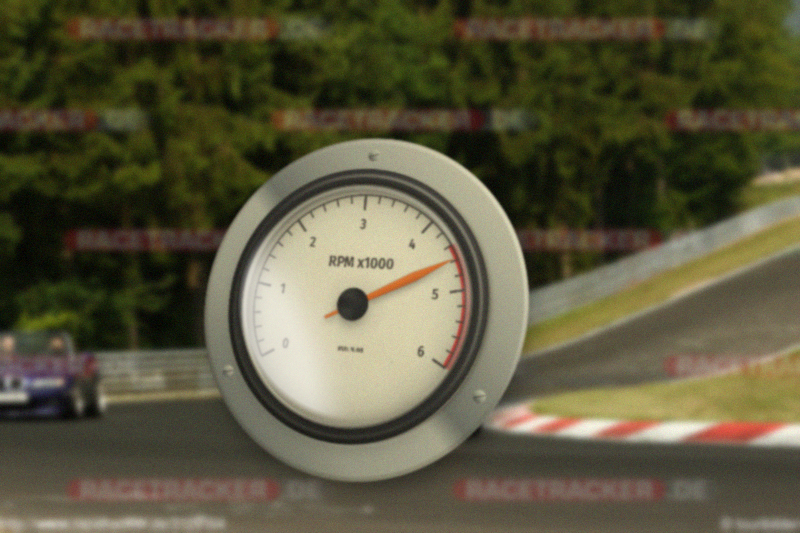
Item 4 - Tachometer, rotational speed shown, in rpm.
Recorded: 4600 rpm
